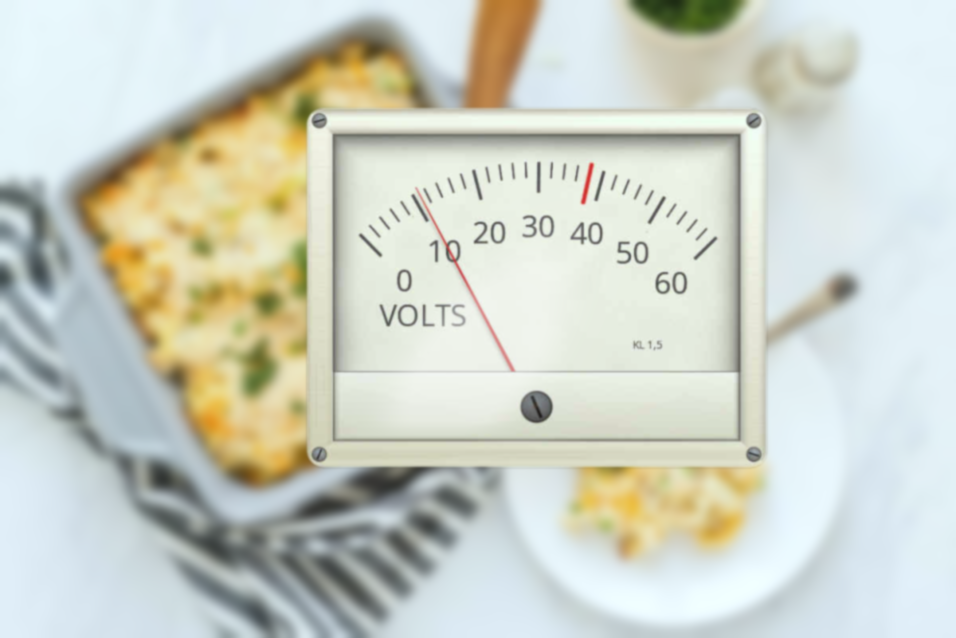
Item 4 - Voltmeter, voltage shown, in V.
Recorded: 11 V
